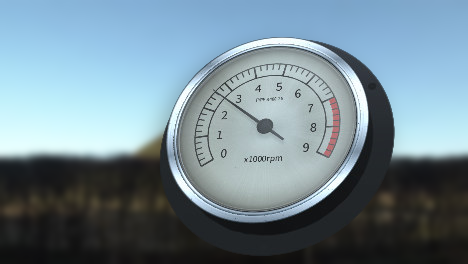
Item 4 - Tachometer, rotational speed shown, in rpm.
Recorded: 2600 rpm
